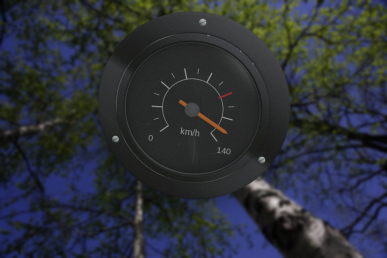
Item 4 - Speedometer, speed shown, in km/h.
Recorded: 130 km/h
